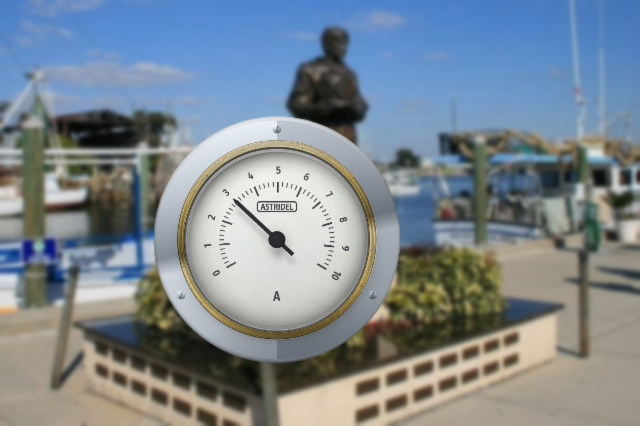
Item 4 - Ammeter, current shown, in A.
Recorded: 3 A
